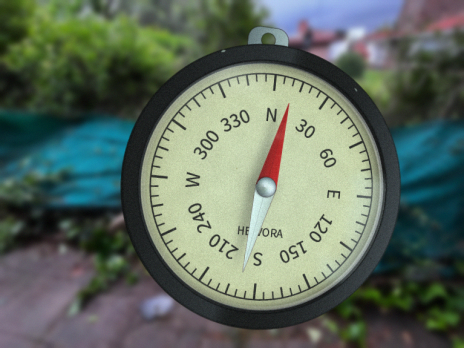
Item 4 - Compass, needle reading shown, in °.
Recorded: 10 °
